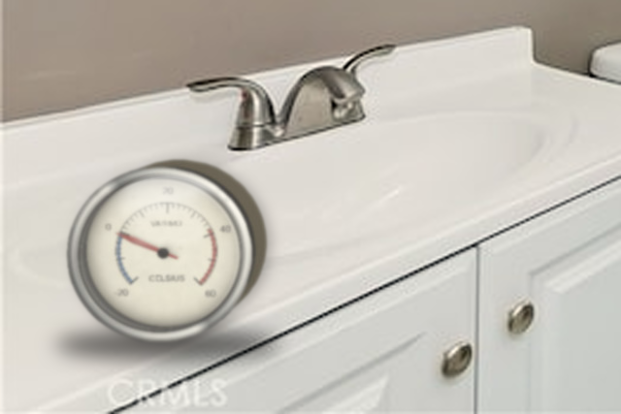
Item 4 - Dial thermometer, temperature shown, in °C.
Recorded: 0 °C
